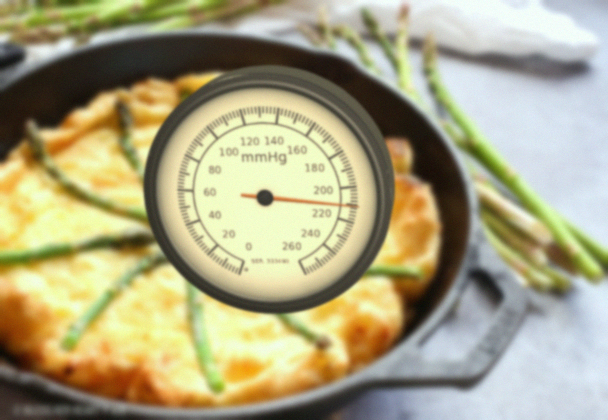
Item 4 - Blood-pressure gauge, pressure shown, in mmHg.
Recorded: 210 mmHg
